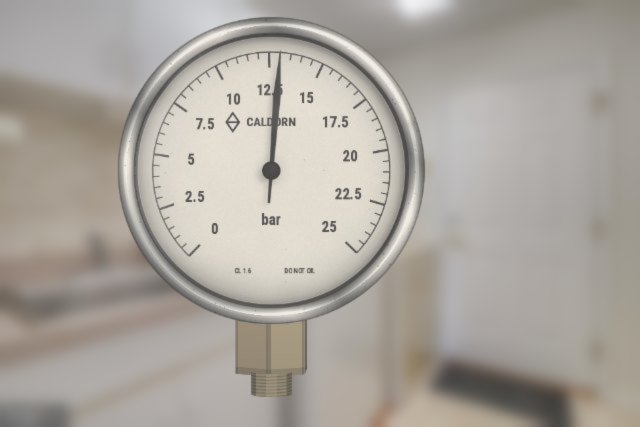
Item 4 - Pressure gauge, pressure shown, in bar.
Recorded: 13 bar
